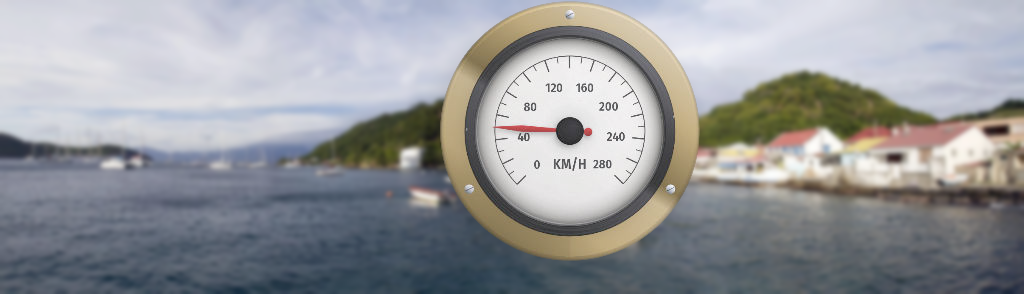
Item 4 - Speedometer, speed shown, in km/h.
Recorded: 50 km/h
